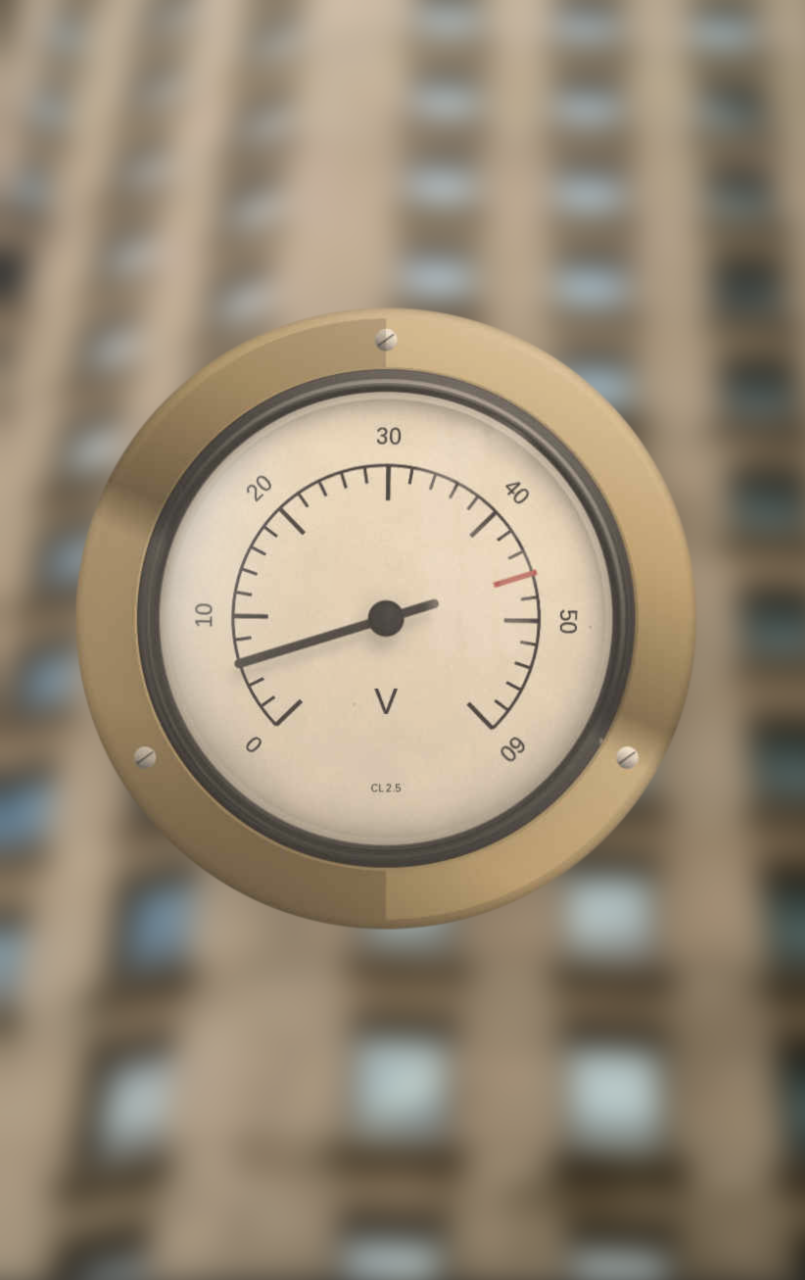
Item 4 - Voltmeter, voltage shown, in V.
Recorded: 6 V
